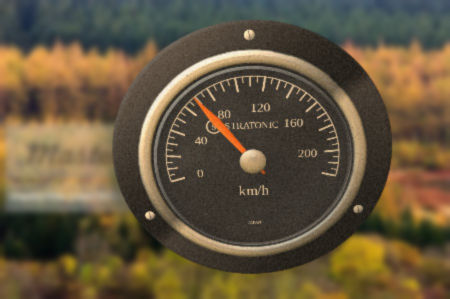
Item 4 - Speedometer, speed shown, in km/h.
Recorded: 70 km/h
